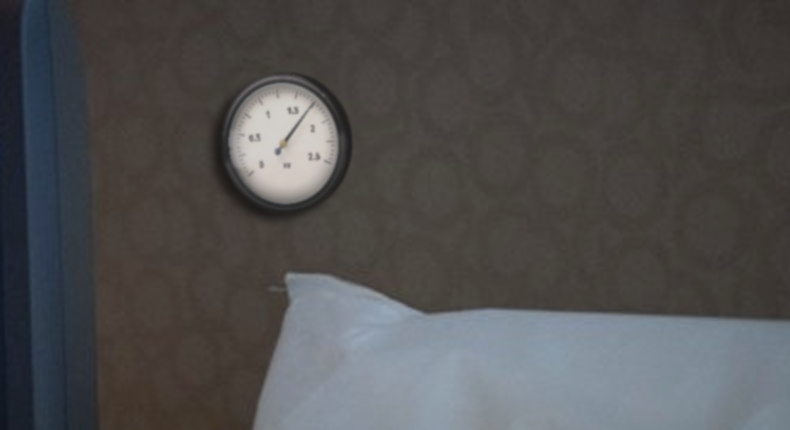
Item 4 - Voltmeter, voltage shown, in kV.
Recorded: 1.75 kV
